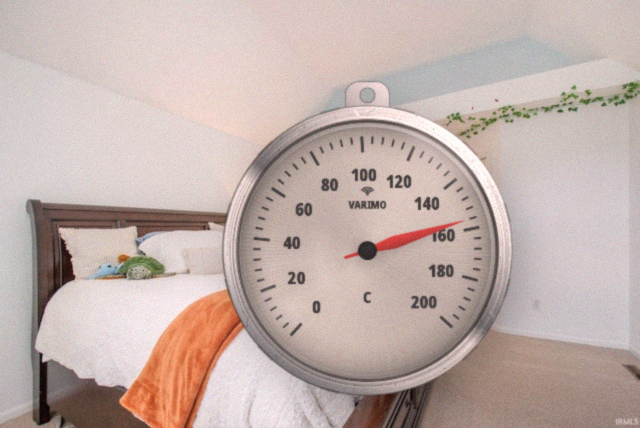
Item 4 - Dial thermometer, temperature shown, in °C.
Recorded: 156 °C
